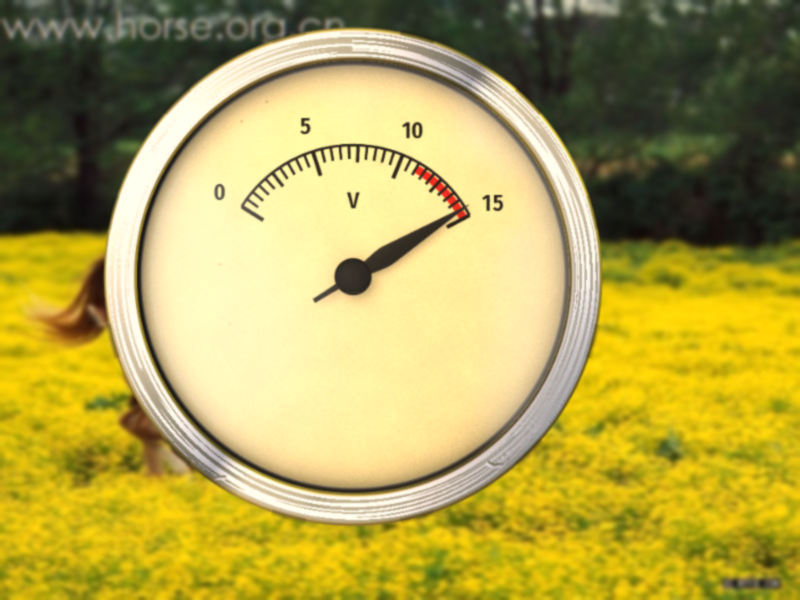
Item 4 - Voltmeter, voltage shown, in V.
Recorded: 14.5 V
